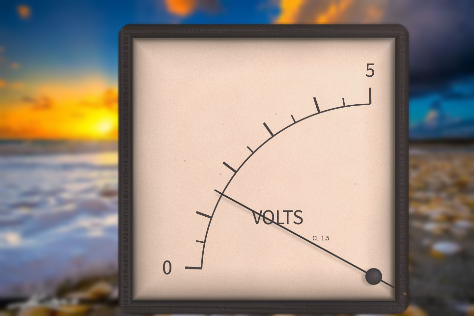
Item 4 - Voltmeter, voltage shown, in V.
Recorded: 1.5 V
